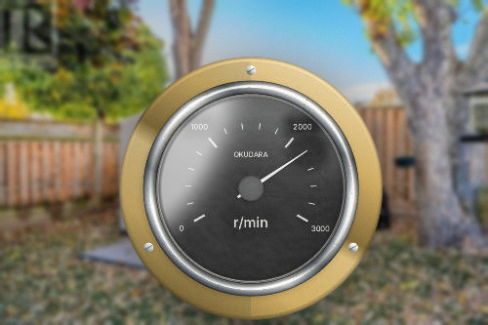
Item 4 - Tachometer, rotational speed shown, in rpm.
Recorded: 2200 rpm
